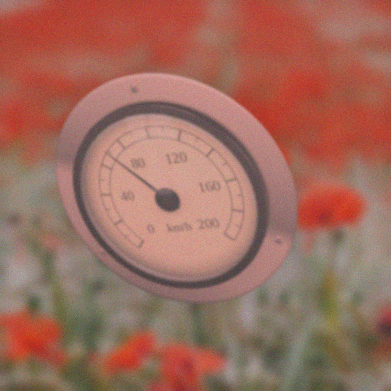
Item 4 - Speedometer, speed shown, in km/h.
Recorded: 70 km/h
